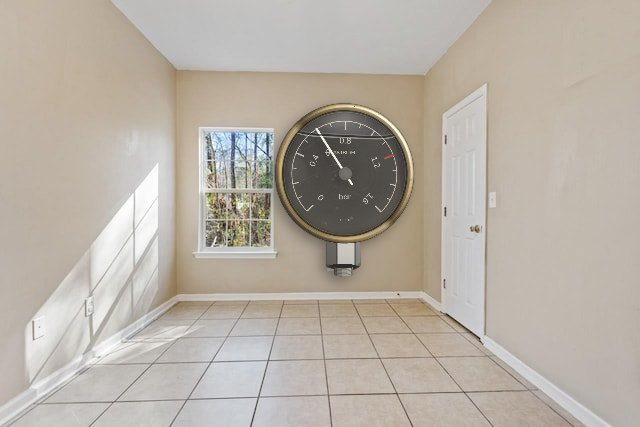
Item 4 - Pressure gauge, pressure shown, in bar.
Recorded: 0.6 bar
